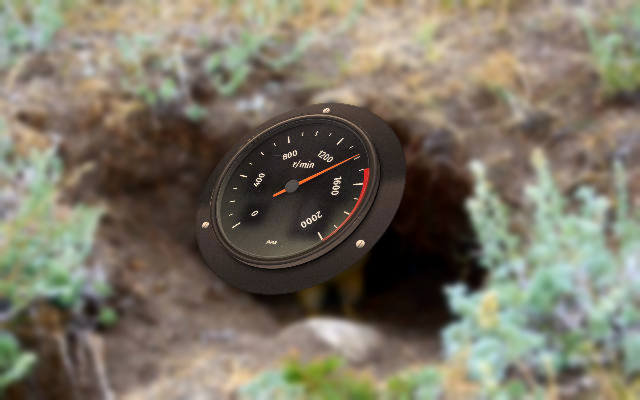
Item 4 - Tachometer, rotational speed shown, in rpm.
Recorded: 1400 rpm
